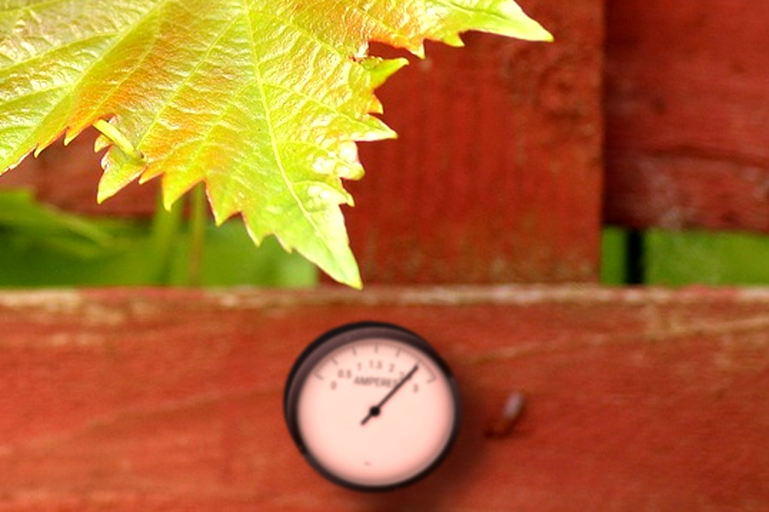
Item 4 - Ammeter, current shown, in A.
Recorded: 2.5 A
